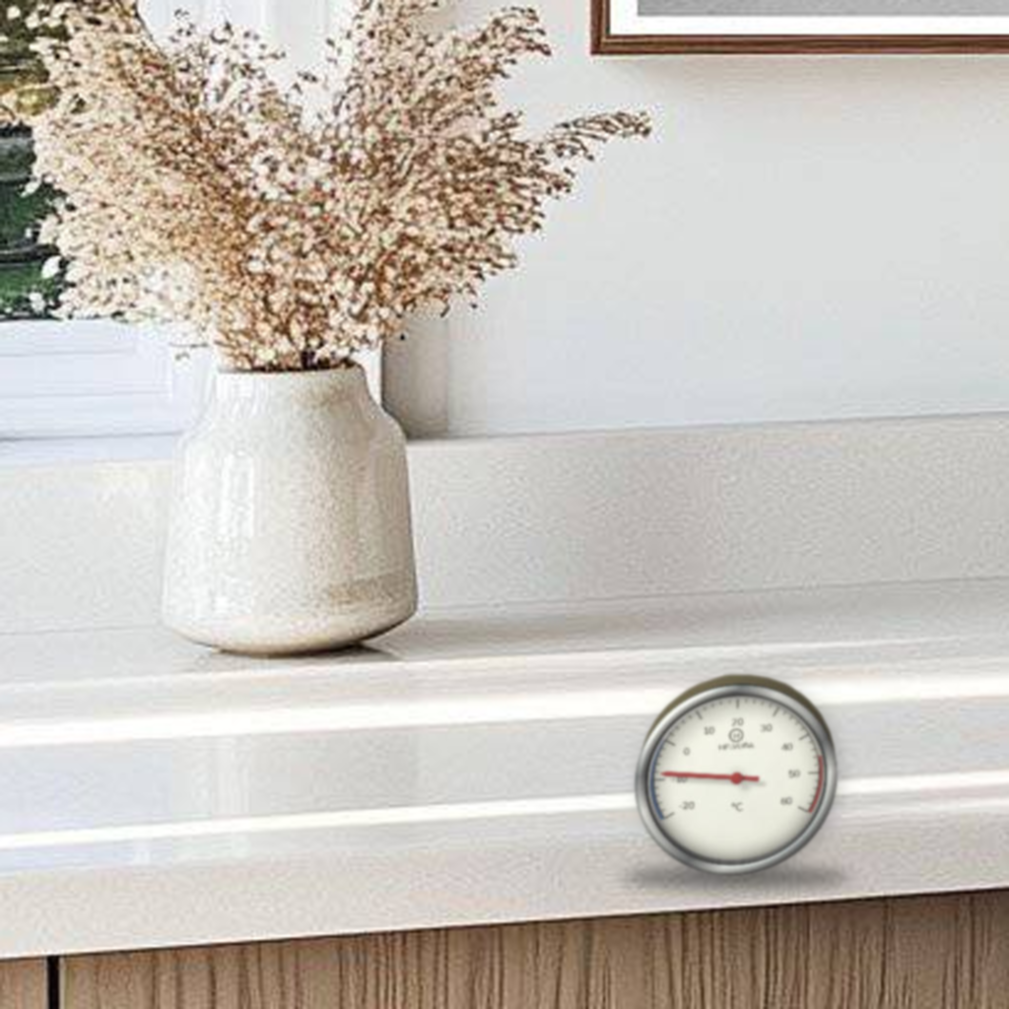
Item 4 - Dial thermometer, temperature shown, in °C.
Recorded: -8 °C
